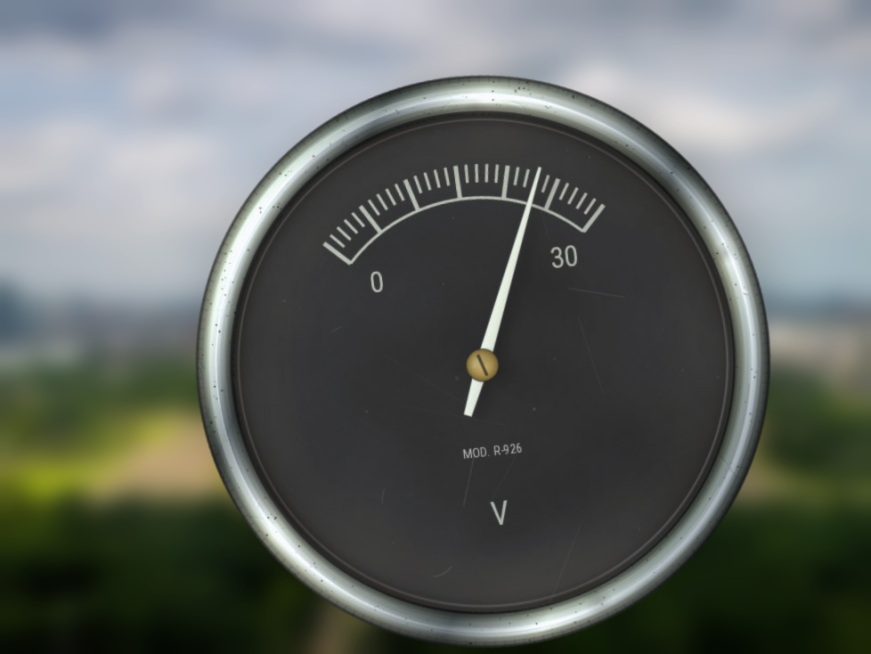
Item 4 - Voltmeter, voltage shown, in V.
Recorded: 23 V
